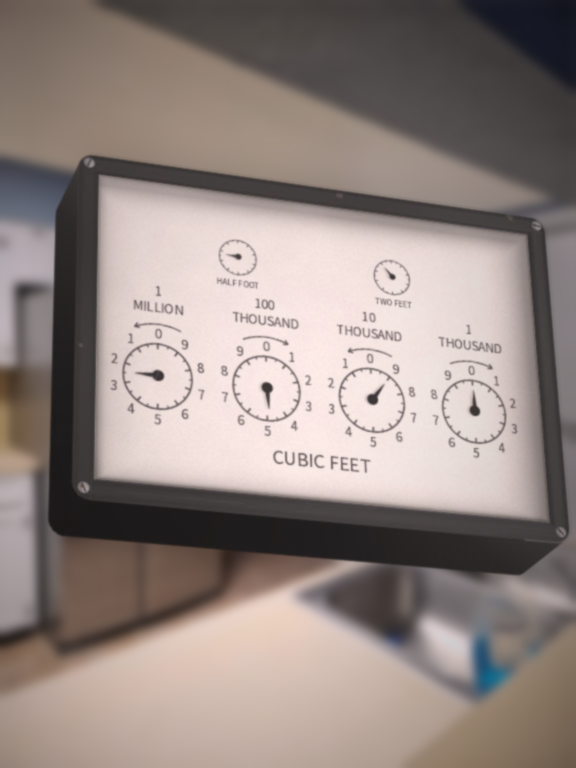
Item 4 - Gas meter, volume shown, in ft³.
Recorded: 249000 ft³
